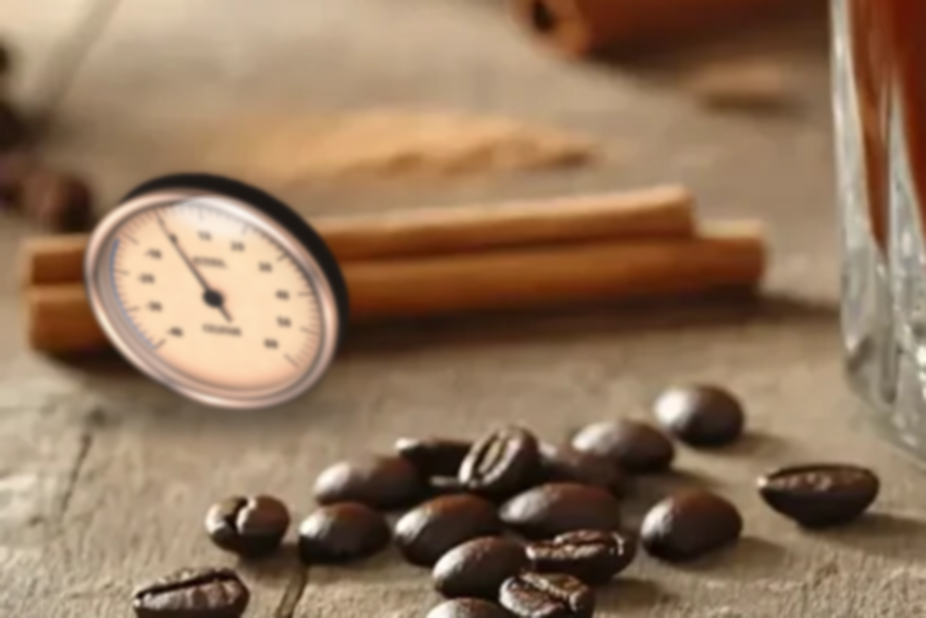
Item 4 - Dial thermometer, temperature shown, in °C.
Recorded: 0 °C
